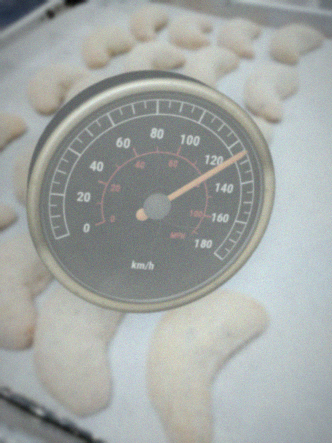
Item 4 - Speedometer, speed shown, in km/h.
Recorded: 125 km/h
